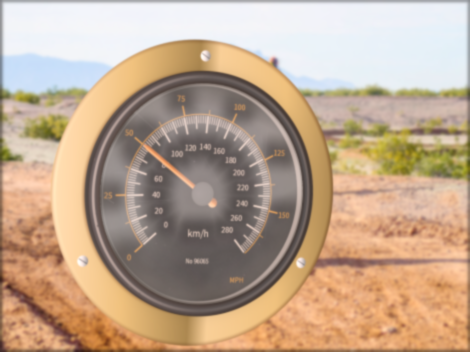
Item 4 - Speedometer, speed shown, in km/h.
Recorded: 80 km/h
